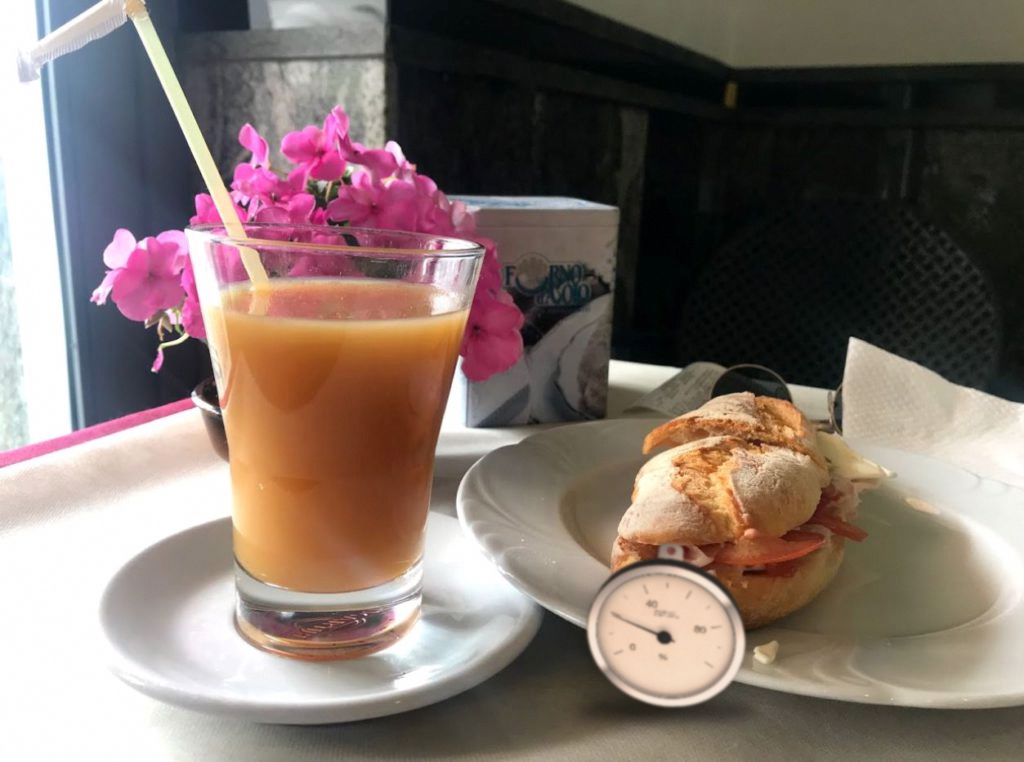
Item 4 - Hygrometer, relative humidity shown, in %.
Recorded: 20 %
